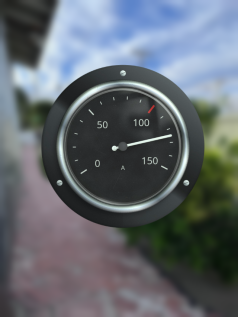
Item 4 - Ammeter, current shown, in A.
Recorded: 125 A
